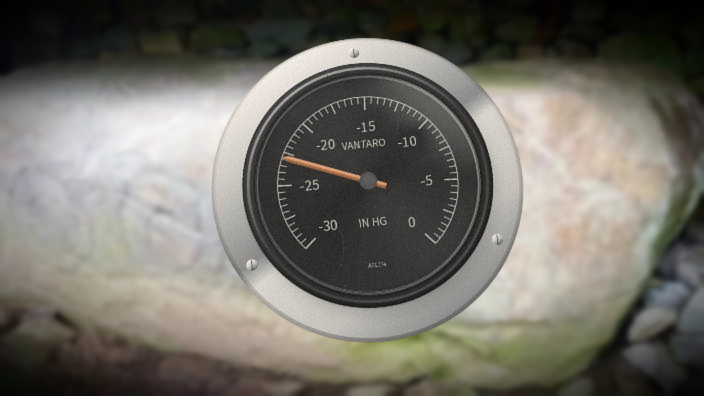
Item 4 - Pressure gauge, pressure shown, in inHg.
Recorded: -23 inHg
